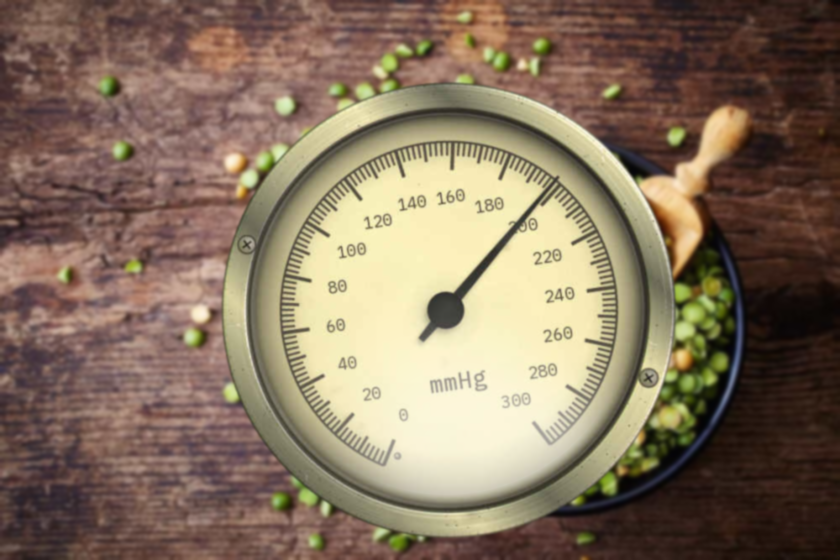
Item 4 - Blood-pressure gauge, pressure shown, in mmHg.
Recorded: 198 mmHg
